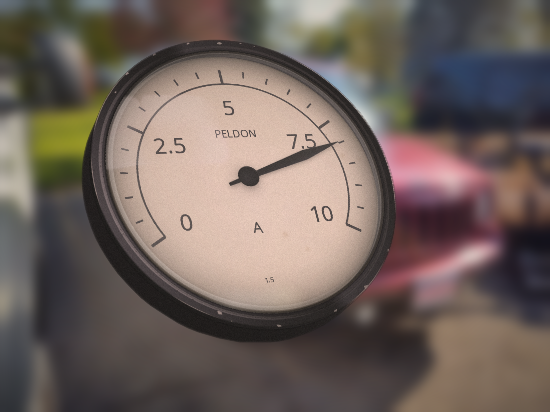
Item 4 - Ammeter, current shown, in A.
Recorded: 8 A
